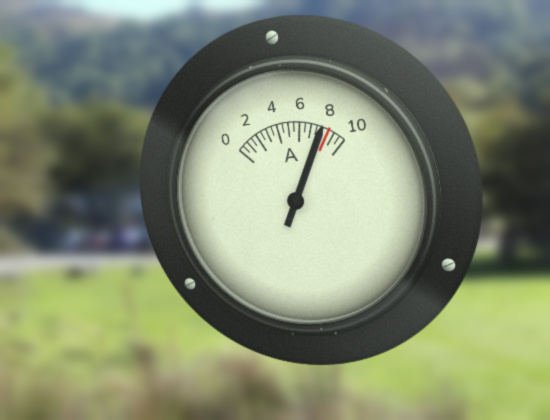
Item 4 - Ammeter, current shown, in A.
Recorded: 8 A
